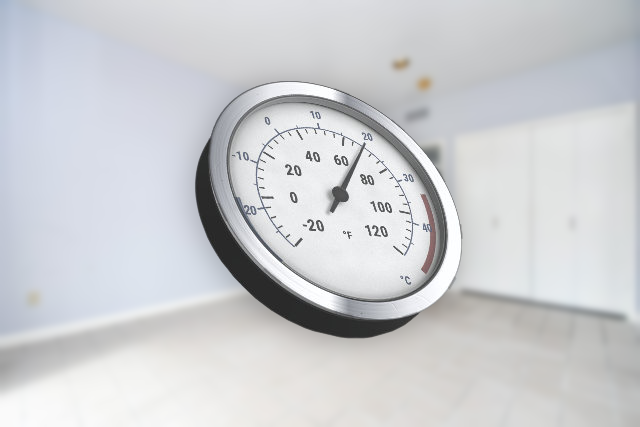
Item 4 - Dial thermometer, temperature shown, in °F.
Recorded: 68 °F
